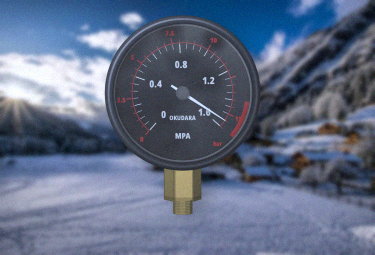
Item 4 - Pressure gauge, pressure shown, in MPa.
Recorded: 1.55 MPa
